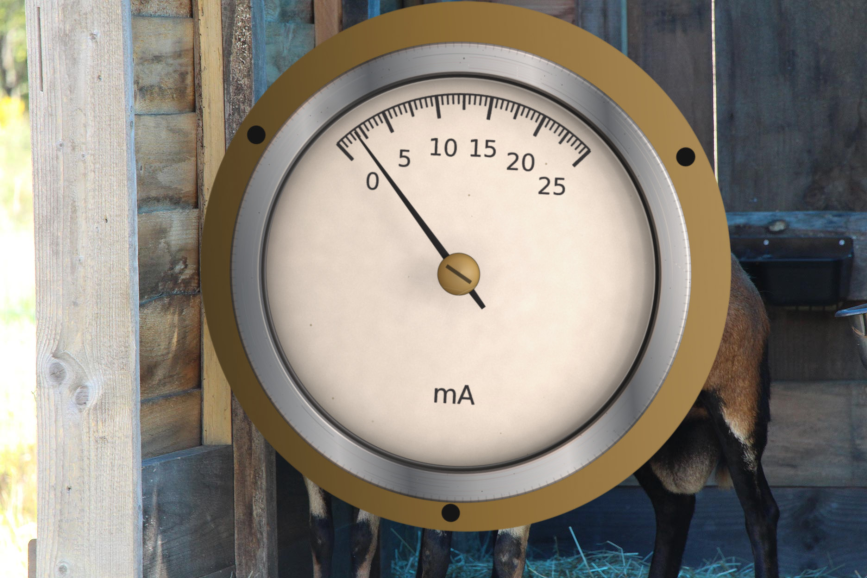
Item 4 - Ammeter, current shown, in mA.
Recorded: 2 mA
